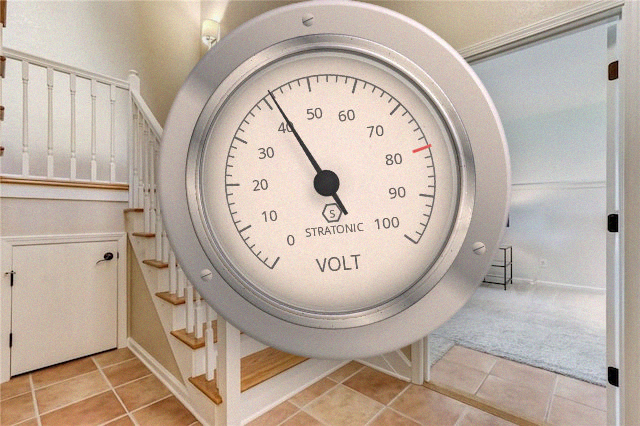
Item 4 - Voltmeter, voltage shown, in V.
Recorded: 42 V
